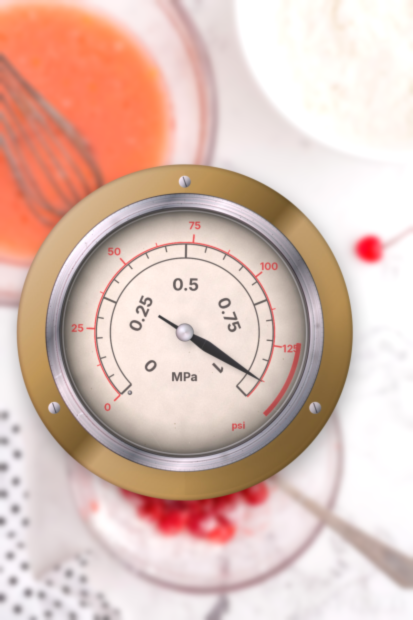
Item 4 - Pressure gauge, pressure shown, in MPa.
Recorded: 0.95 MPa
